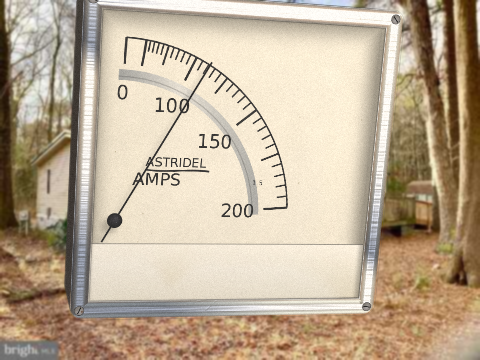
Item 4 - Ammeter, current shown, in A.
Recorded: 110 A
